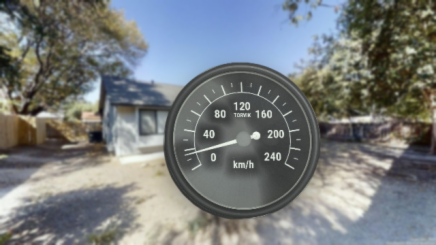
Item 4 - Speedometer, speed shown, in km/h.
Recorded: 15 km/h
